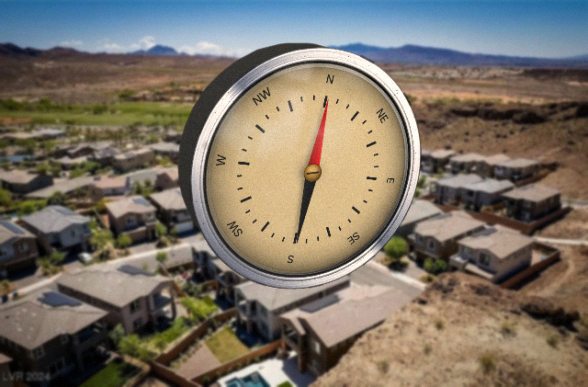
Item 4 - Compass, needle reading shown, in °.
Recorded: 0 °
